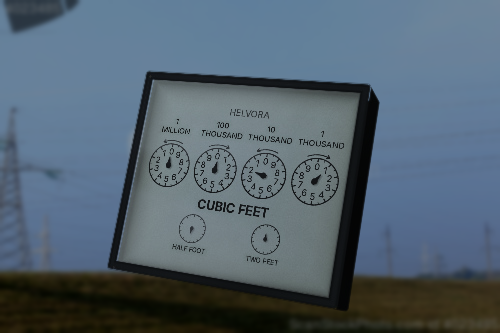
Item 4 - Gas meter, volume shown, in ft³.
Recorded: 2100 ft³
